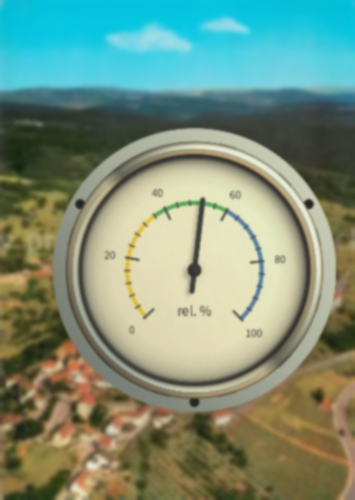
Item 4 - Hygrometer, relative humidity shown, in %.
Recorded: 52 %
